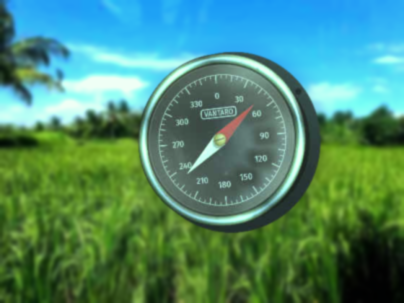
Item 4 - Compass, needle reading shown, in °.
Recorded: 50 °
